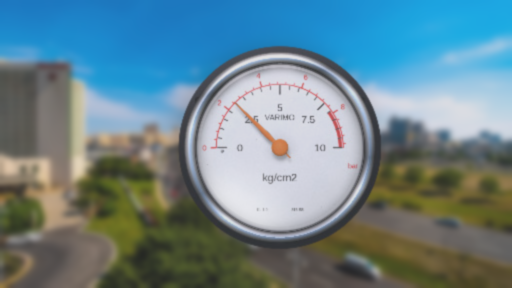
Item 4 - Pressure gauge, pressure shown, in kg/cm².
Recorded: 2.5 kg/cm²
